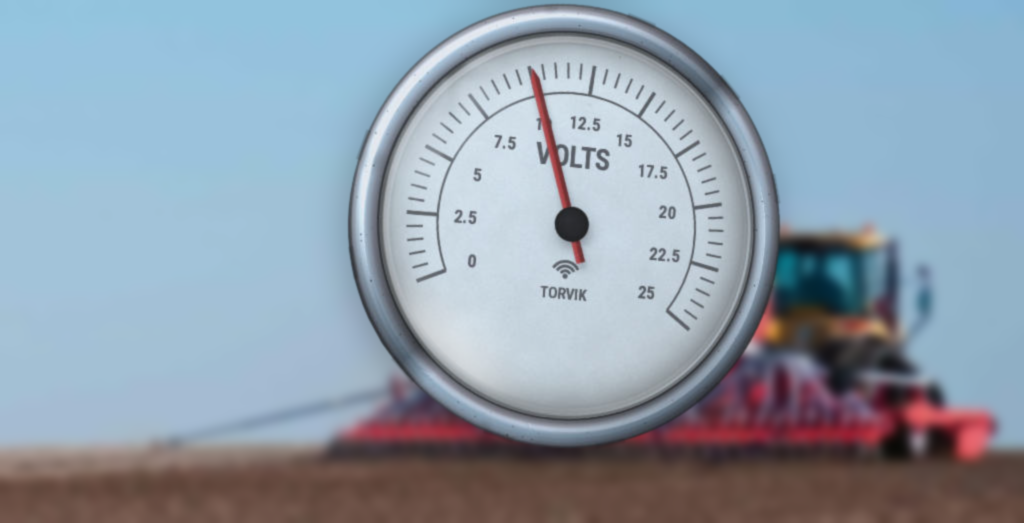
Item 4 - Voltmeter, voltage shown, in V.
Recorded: 10 V
